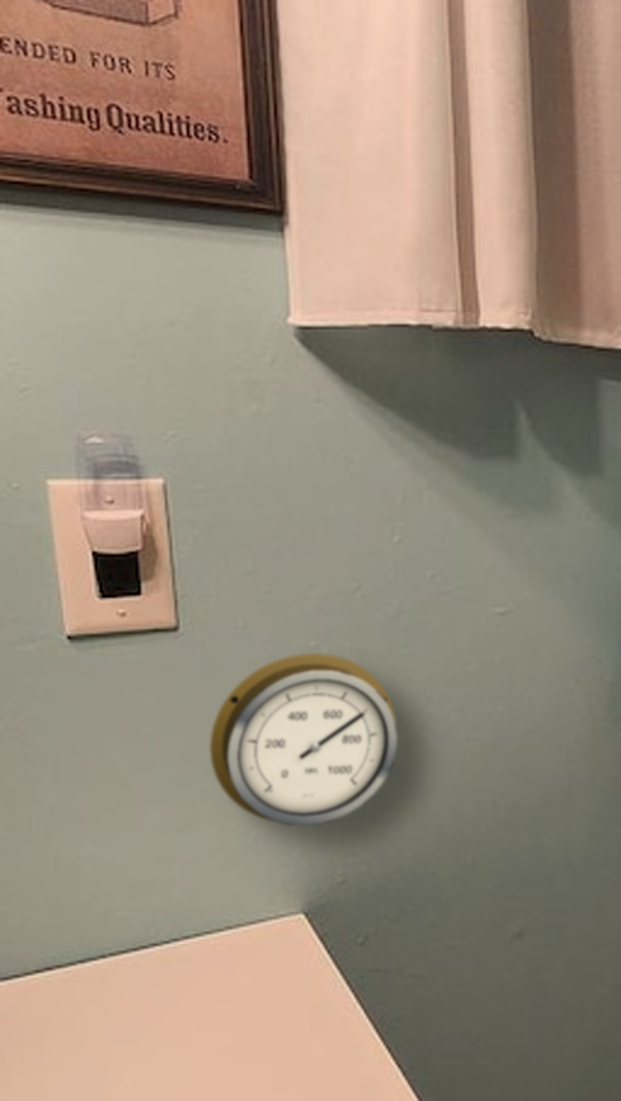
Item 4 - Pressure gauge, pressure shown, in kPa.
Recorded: 700 kPa
